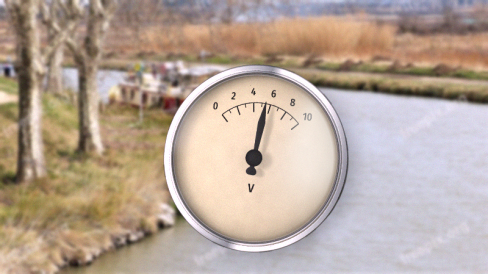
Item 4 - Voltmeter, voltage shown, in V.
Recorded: 5.5 V
